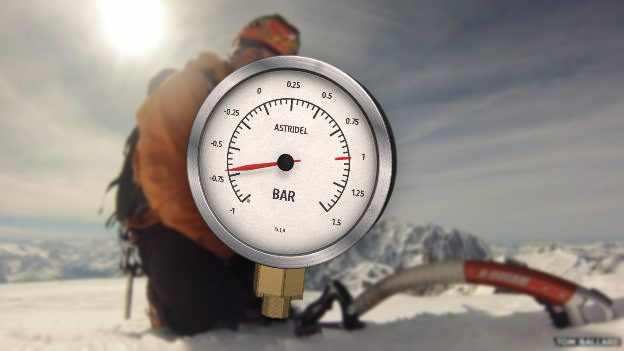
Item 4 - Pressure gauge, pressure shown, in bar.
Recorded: -0.7 bar
